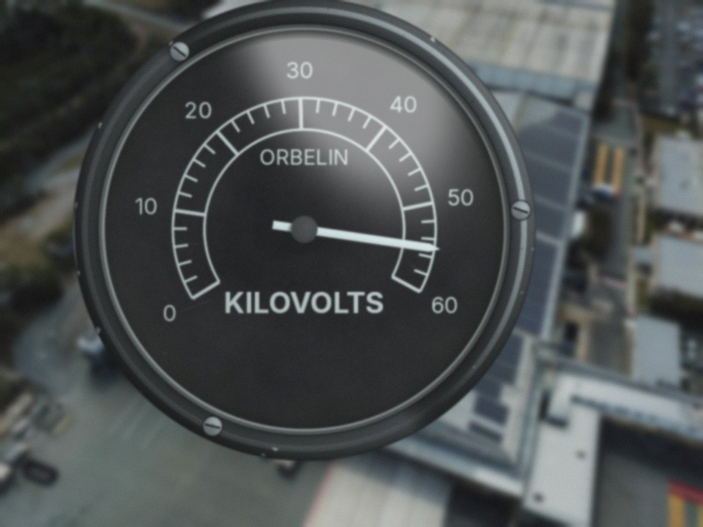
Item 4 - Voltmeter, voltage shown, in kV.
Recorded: 55 kV
